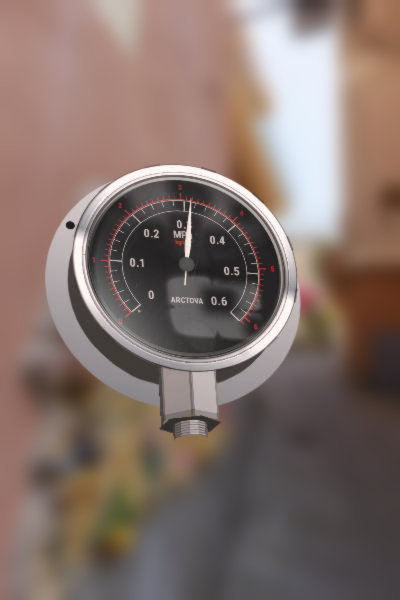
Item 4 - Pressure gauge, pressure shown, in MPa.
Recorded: 0.31 MPa
